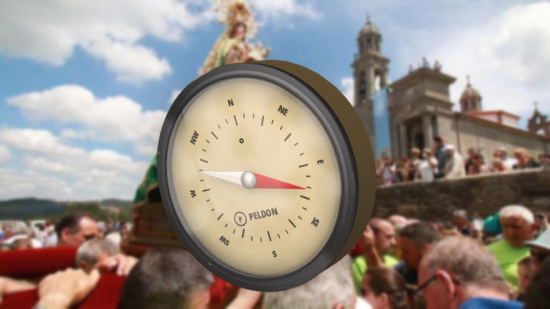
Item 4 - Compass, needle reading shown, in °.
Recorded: 110 °
